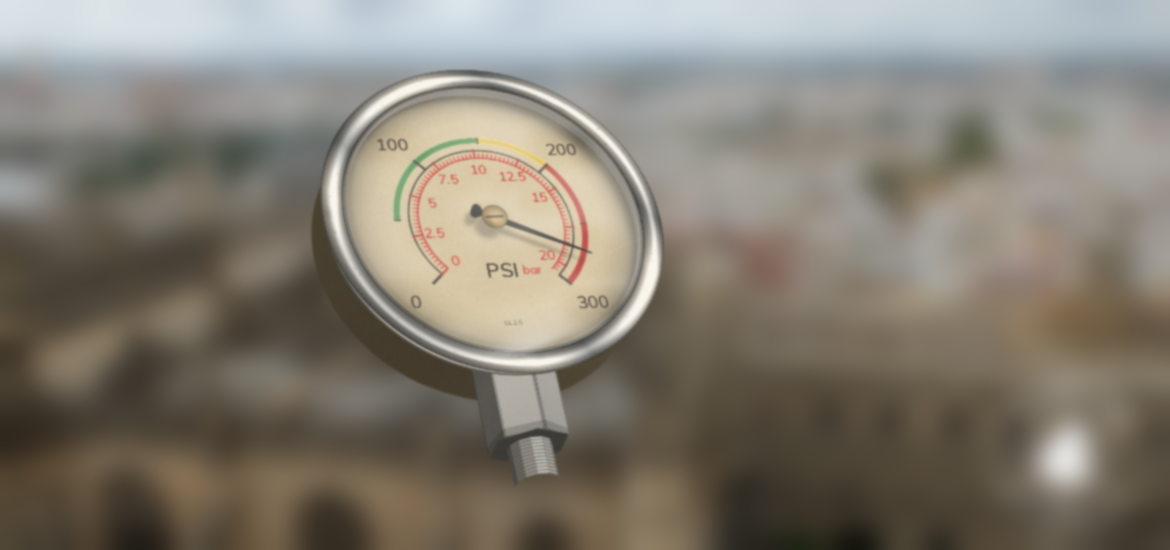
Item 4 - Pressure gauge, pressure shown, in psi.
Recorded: 275 psi
